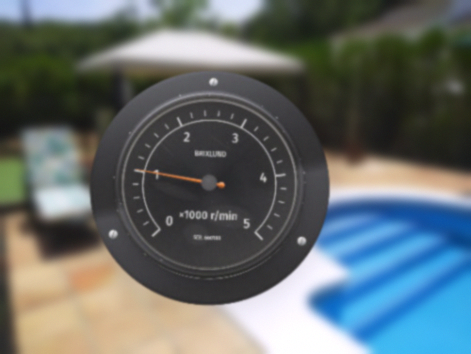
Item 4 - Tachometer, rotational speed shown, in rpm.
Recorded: 1000 rpm
